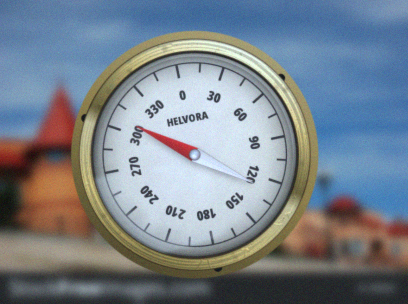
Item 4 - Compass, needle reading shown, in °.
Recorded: 307.5 °
